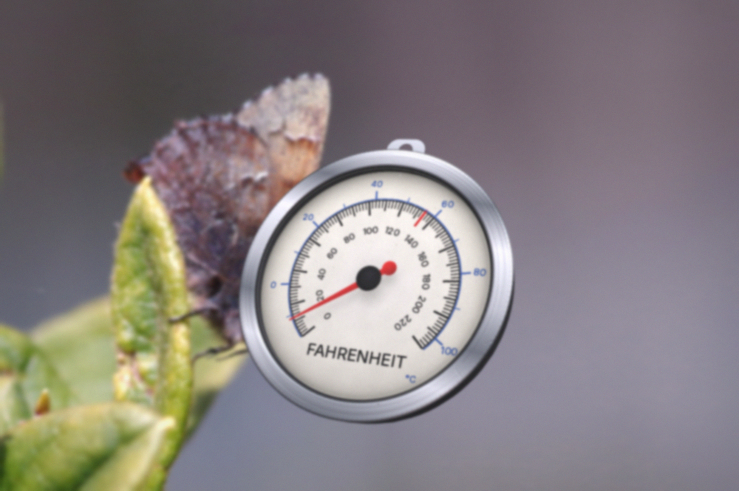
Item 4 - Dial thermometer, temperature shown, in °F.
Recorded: 10 °F
